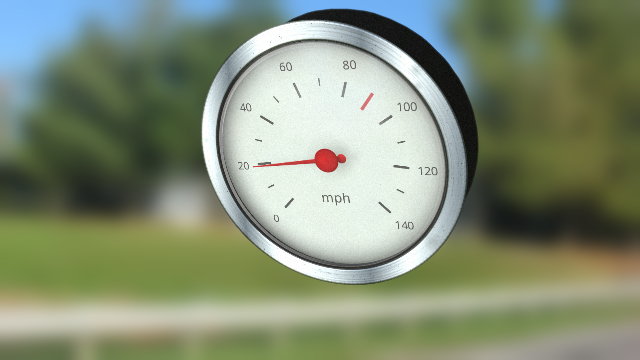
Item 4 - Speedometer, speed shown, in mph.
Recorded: 20 mph
